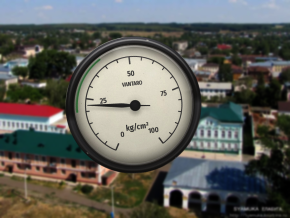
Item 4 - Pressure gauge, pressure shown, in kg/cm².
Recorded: 22.5 kg/cm²
